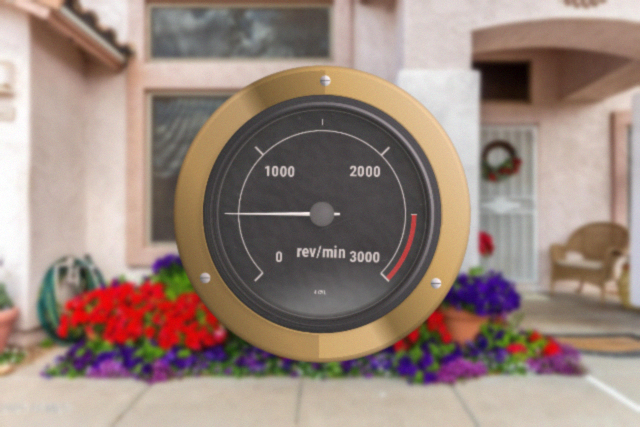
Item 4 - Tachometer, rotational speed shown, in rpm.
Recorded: 500 rpm
